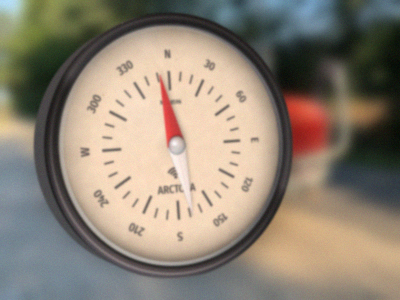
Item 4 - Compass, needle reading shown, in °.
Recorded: 350 °
